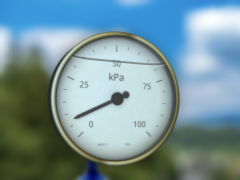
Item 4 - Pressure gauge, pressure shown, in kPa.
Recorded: 7.5 kPa
